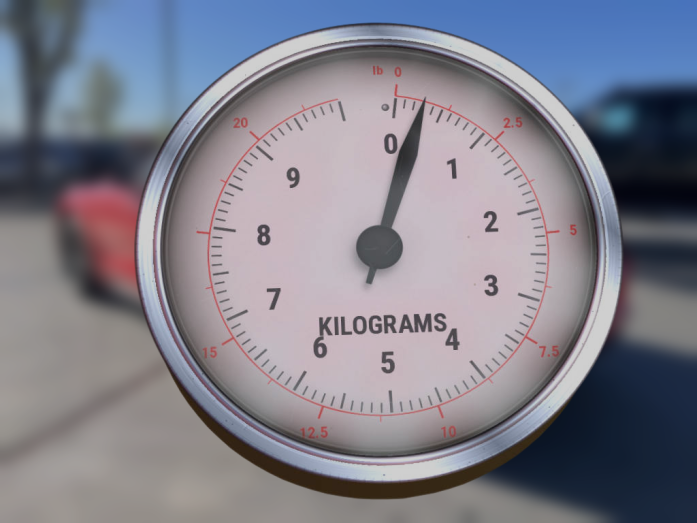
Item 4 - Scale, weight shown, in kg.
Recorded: 0.3 kg
